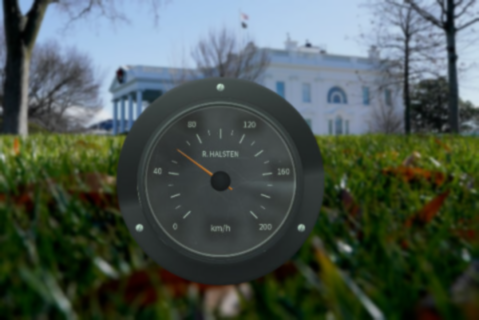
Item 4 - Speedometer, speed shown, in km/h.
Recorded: 60 km/h
